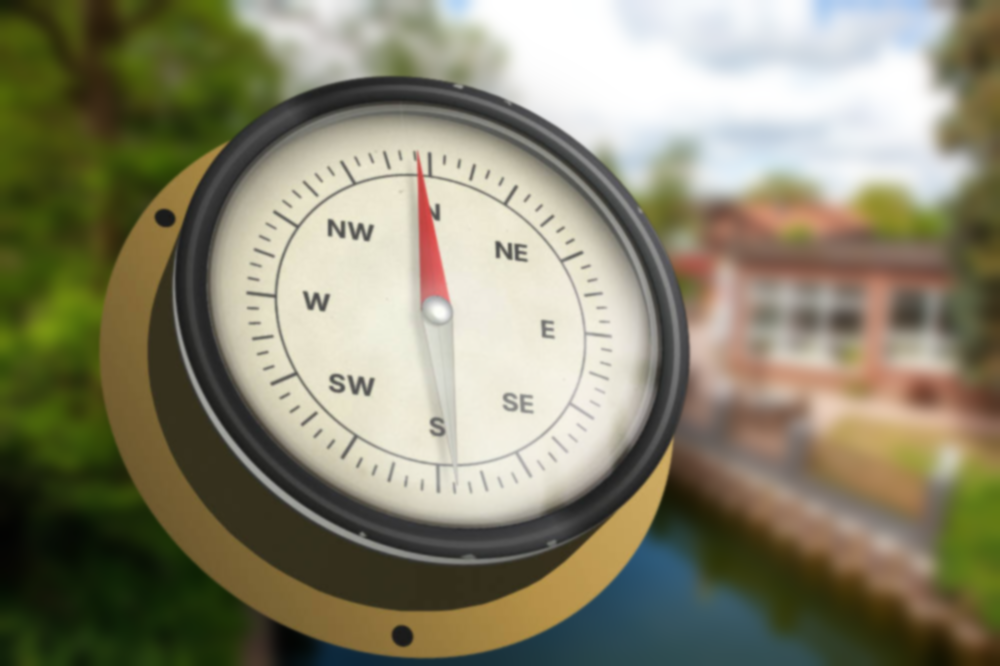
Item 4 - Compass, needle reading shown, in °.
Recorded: 355 °
